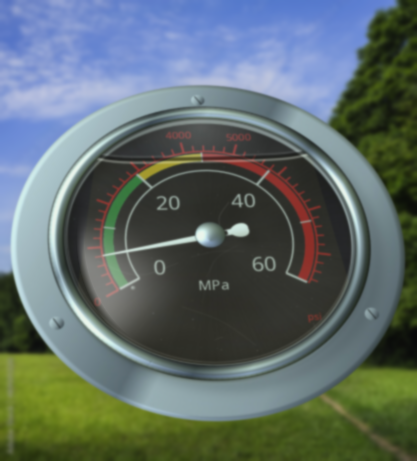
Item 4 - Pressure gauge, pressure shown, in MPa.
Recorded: 5 MPa
